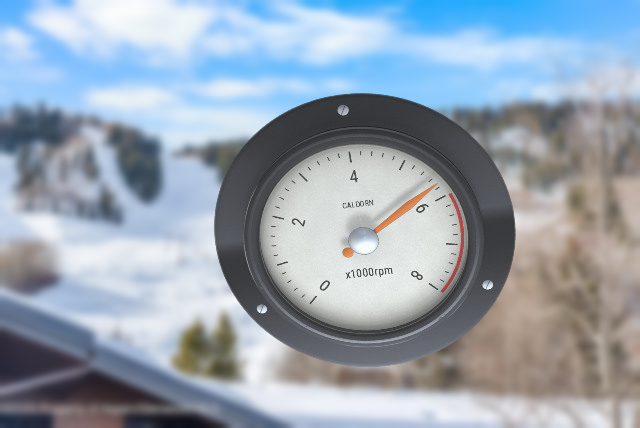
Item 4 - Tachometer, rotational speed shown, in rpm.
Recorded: 5700 rpm
